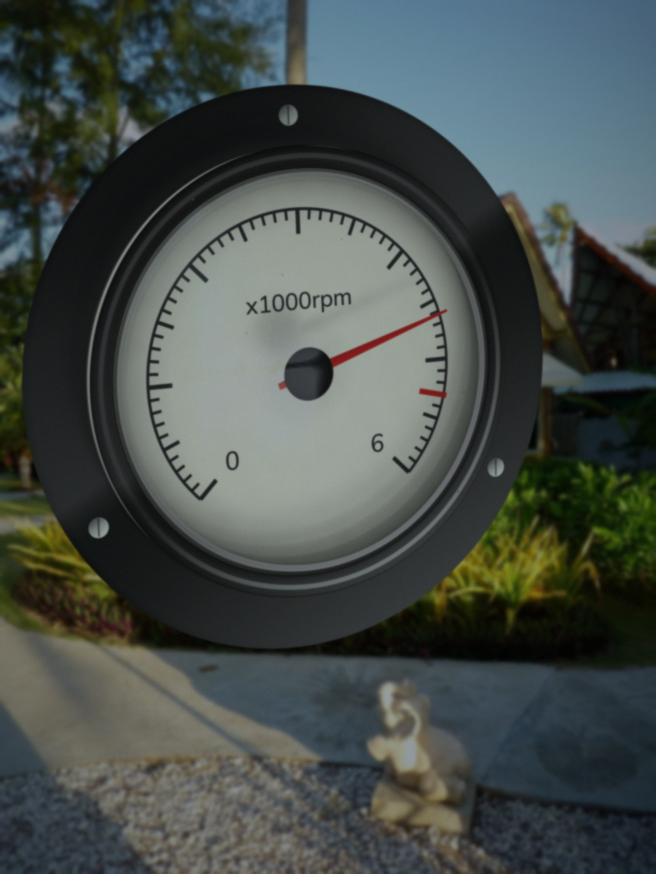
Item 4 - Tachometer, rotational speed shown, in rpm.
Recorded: 4600 rpm
